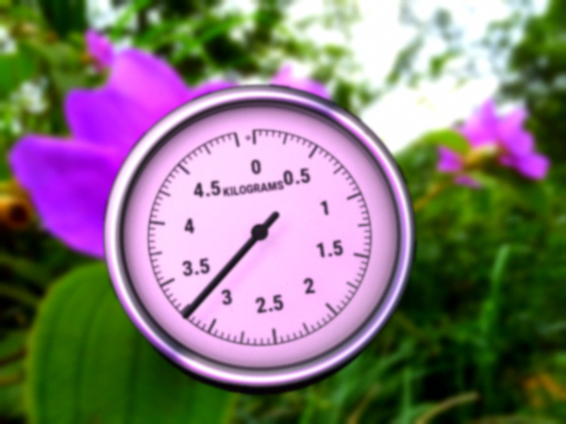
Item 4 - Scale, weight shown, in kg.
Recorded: 3.2 kg
